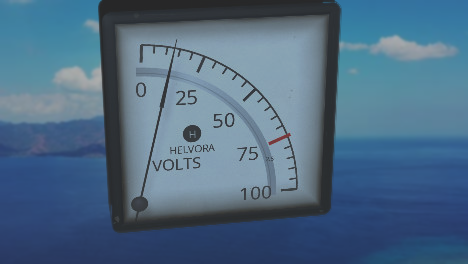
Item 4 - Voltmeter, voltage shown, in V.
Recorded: 12.5 V
